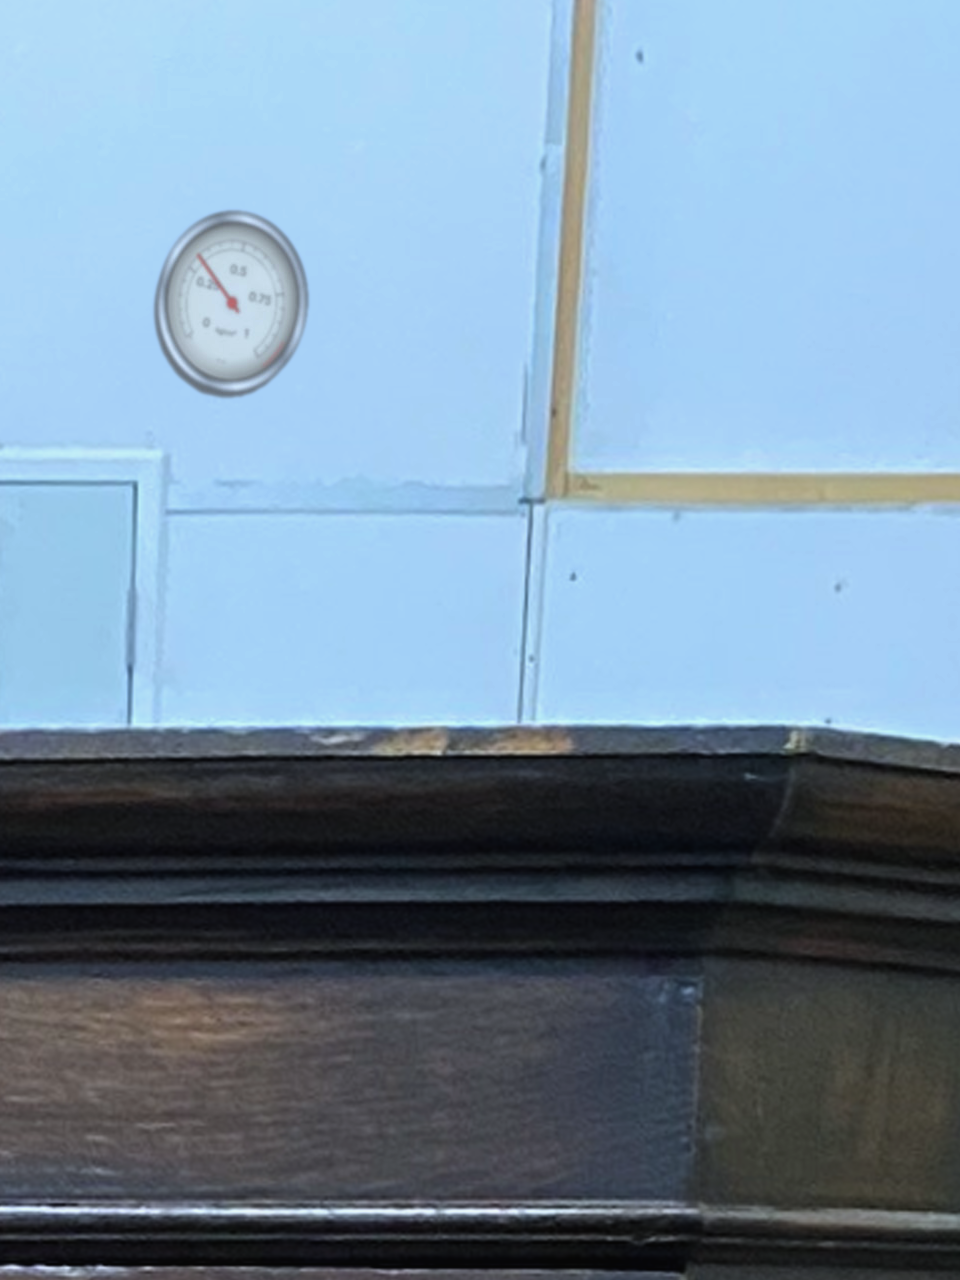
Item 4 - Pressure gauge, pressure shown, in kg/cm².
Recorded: 0.3 kg/cm²
